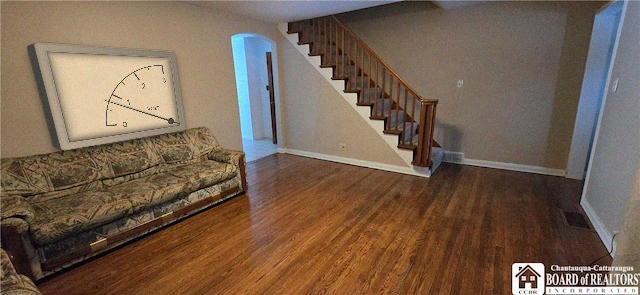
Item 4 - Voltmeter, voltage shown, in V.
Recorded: 0.75 V
